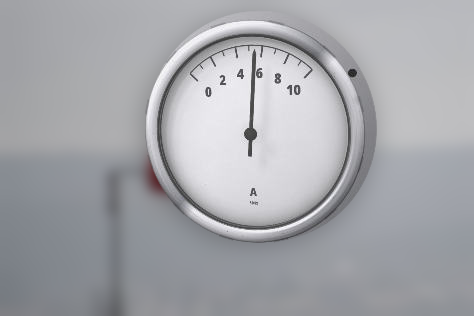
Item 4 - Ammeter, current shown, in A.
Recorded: 5.5 A
